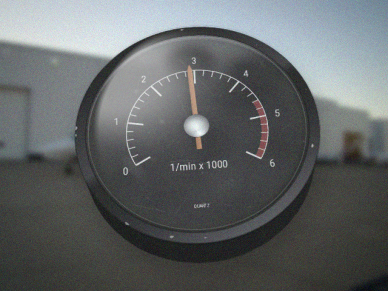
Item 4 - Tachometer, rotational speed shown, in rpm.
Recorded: 2900 rpm
